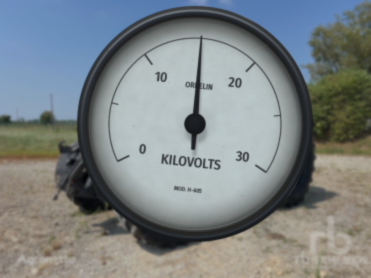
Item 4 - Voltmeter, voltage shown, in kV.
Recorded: 15 kV
